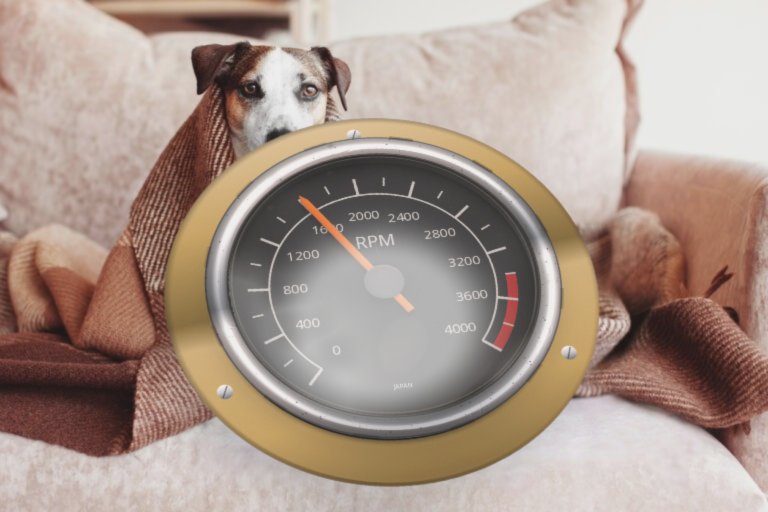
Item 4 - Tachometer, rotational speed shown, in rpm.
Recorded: 1600 rpm
